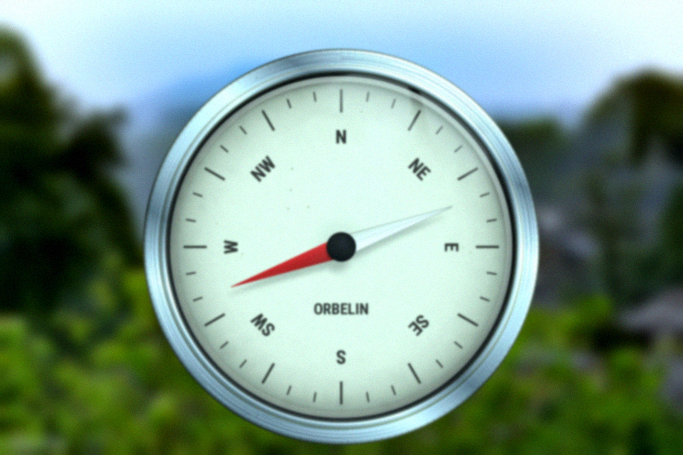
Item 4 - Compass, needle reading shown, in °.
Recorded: 250 °
